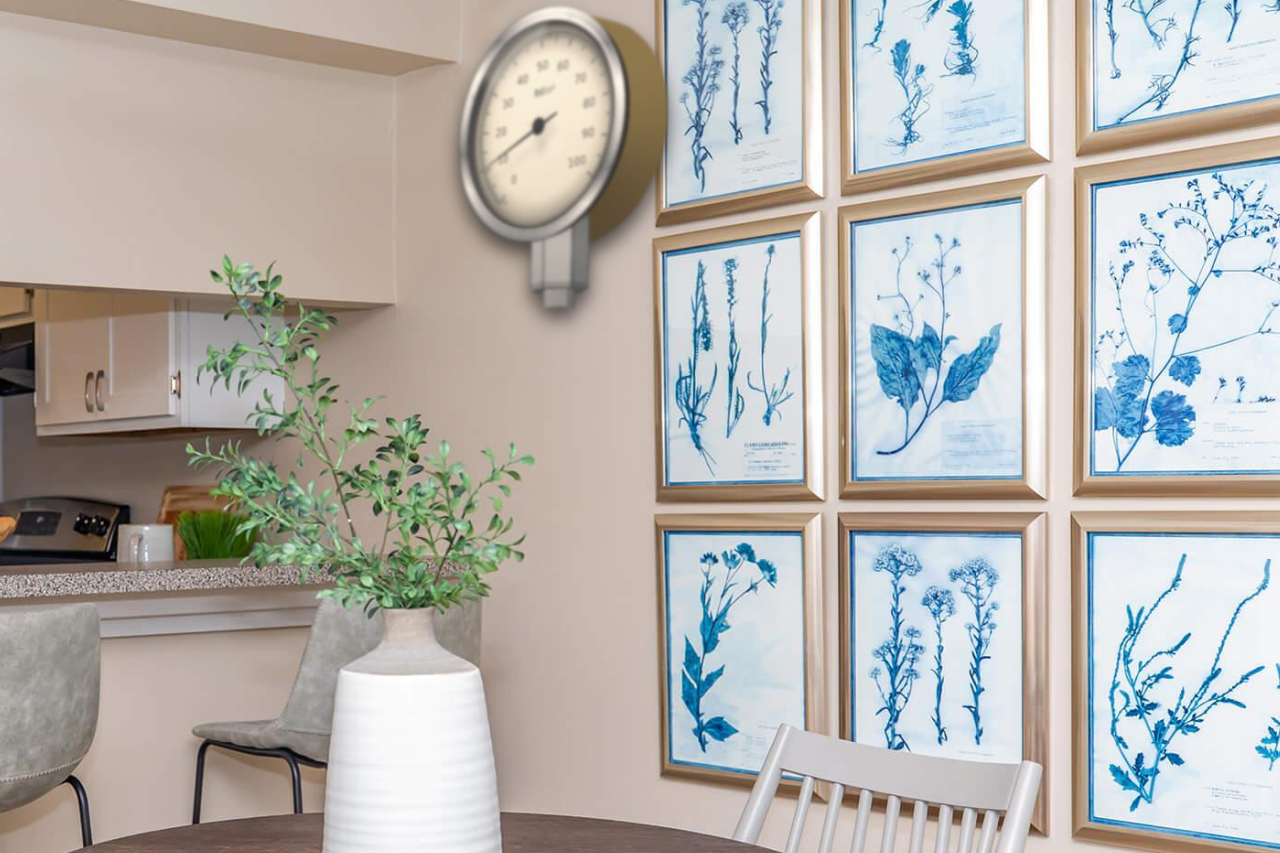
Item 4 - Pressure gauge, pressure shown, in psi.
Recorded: 10 psi
